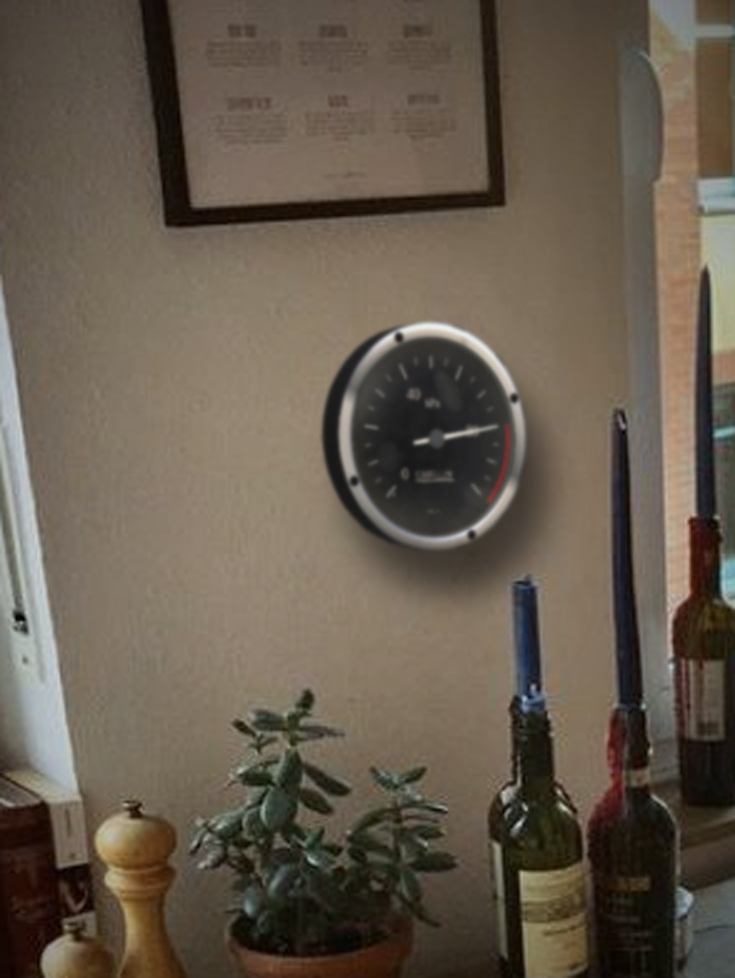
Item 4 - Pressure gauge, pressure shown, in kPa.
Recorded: 80 kPa
